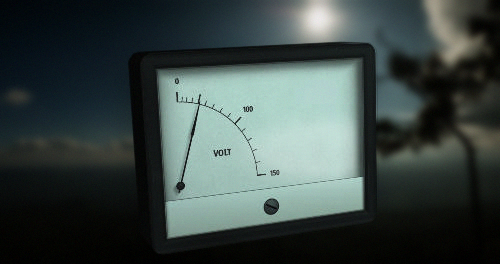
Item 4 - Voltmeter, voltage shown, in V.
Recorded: 50 V
